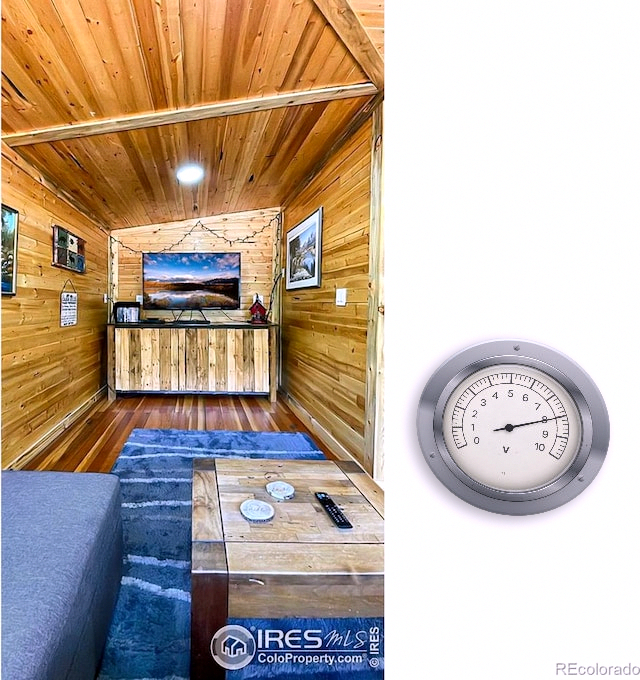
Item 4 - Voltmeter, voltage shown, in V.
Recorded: 8 V
